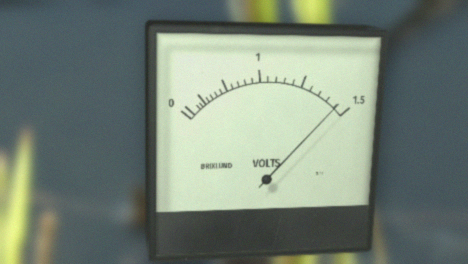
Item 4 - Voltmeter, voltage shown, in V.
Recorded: 1.45 V
